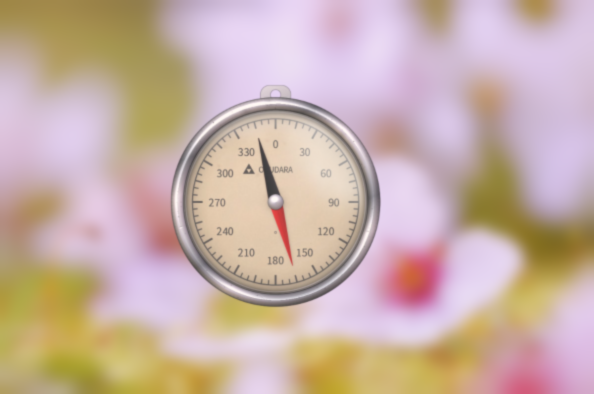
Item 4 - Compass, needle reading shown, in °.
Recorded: 165 °
